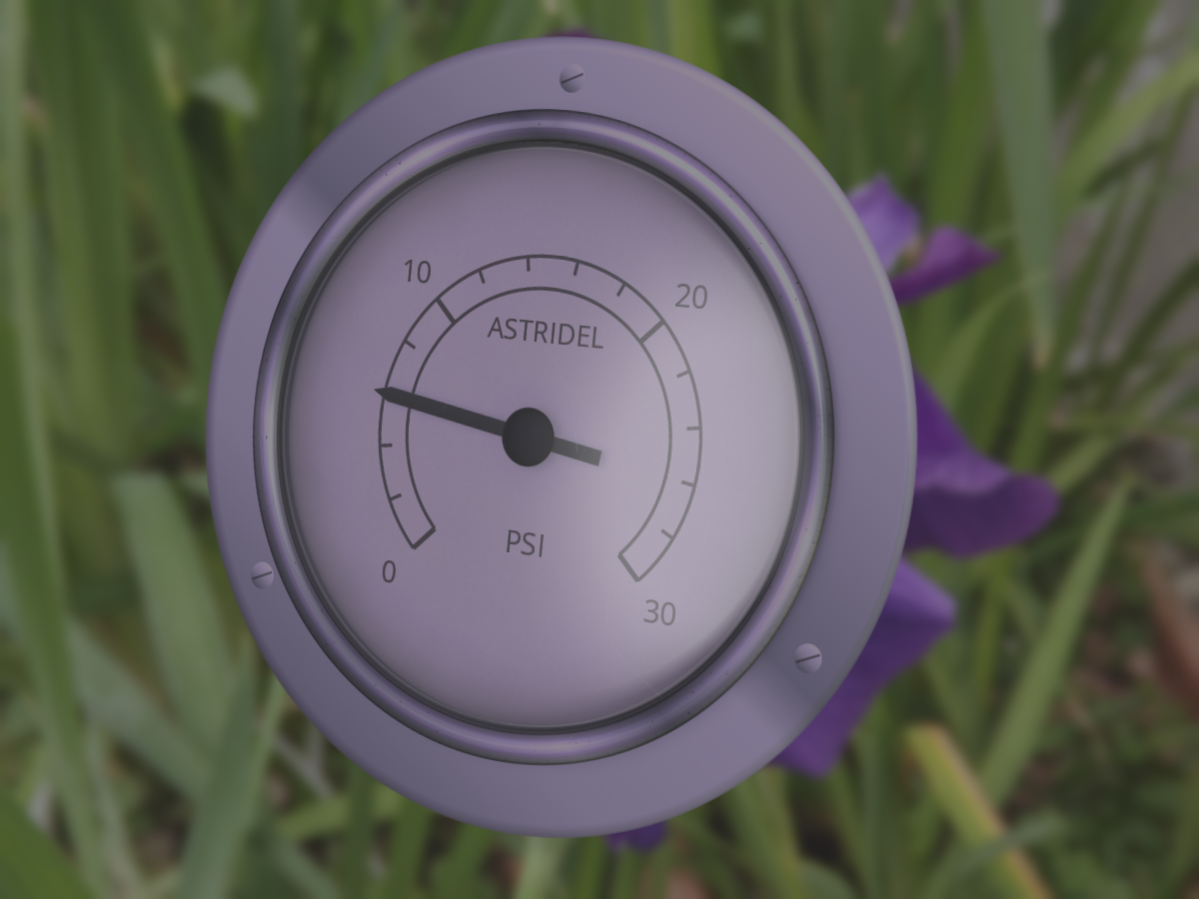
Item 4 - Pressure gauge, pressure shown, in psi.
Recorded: 6 psi
